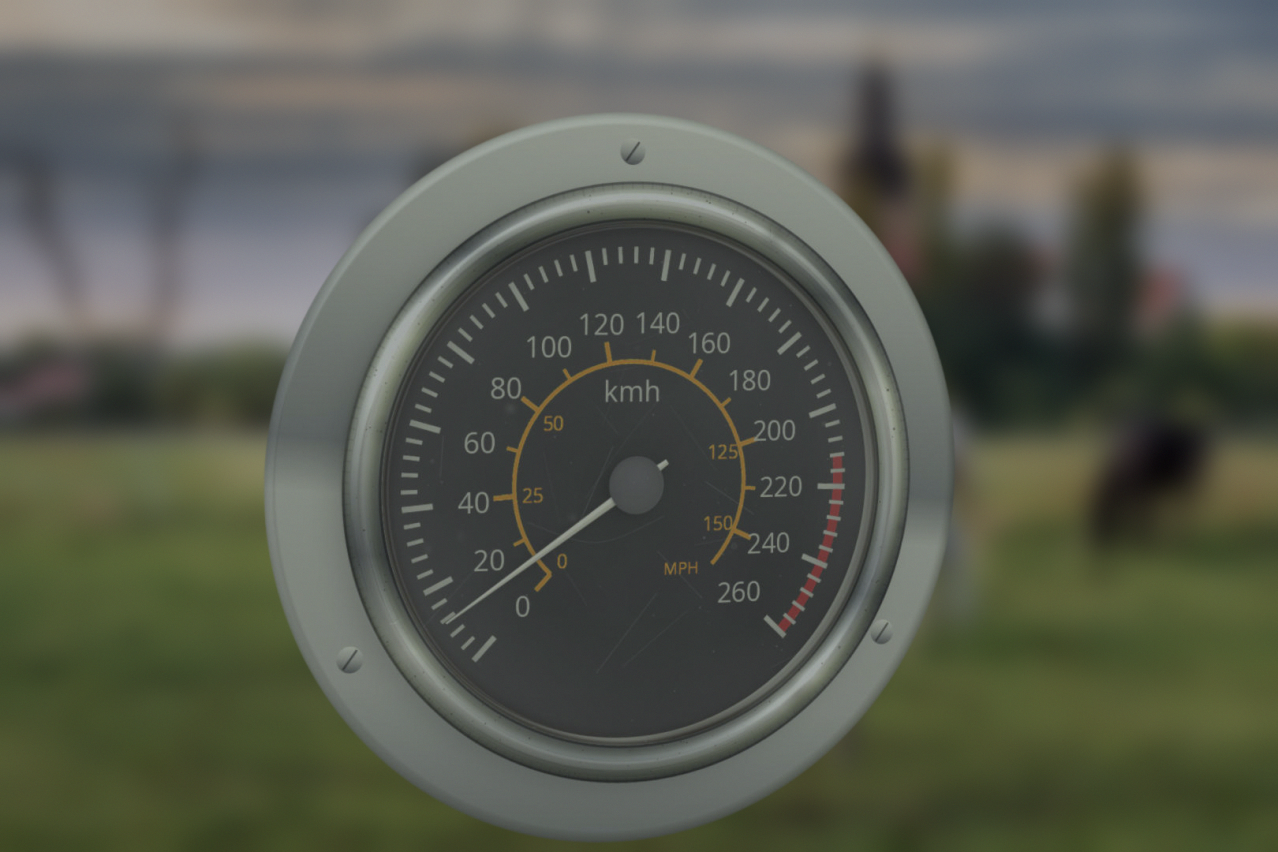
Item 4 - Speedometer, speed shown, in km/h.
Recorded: 12 km/h
